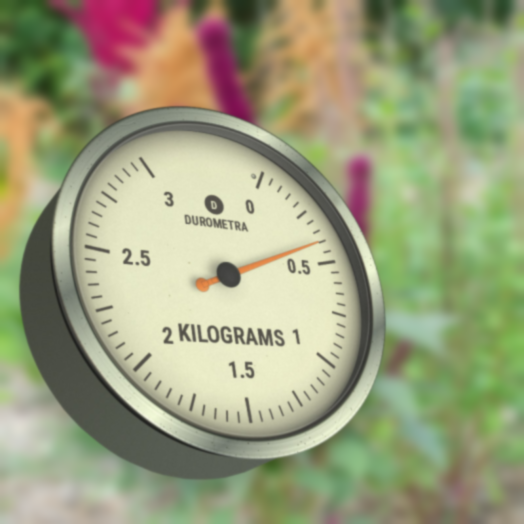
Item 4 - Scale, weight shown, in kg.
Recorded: 0.4 kg
